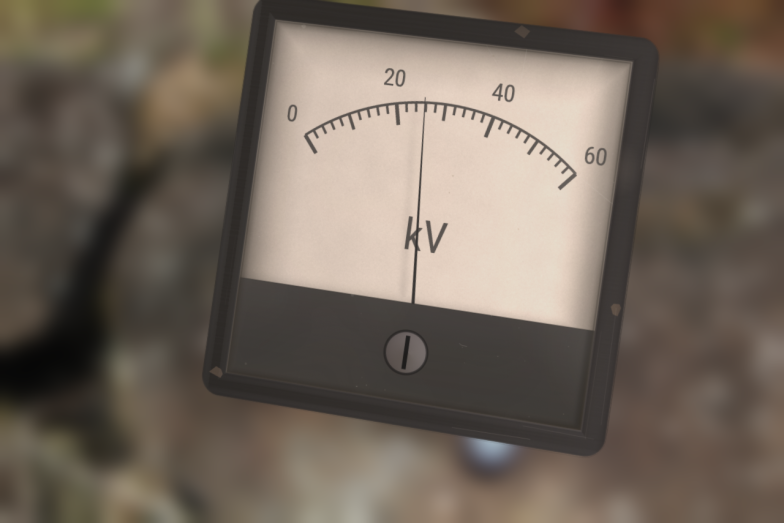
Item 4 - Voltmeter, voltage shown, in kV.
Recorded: 26 kV
